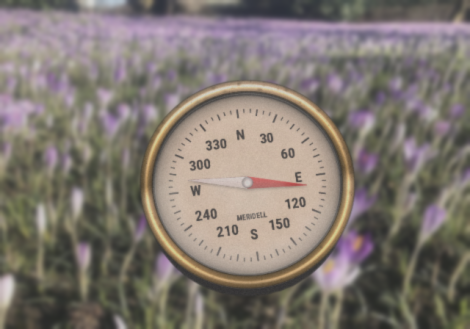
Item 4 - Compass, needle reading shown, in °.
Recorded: 100 °
